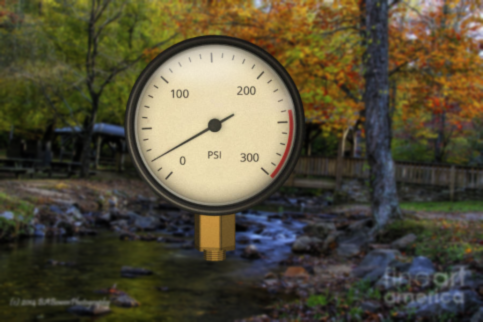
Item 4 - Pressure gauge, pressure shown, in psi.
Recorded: 20 psi
